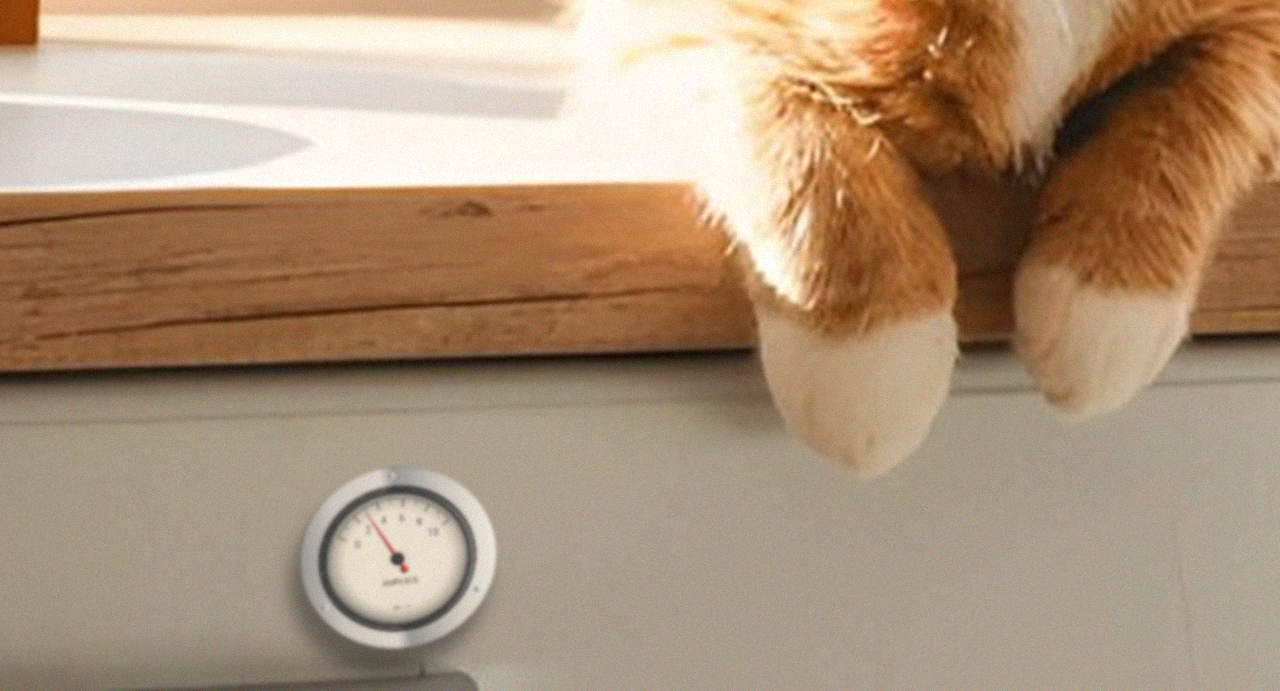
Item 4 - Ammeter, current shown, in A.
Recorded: 3 A
